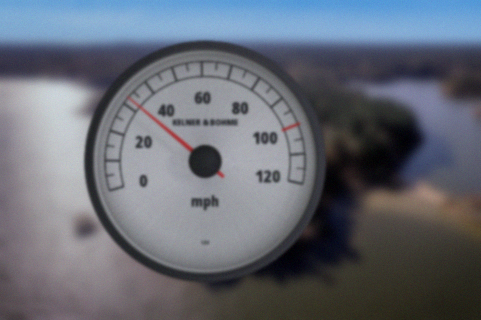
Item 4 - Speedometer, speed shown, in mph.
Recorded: 32.5 mph
